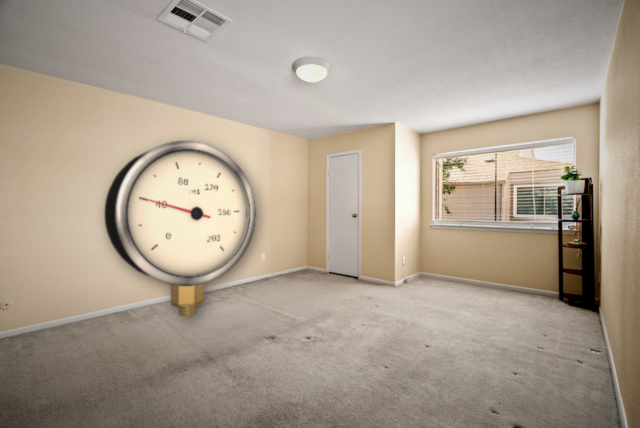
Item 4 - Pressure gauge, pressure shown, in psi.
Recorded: 40 psi
